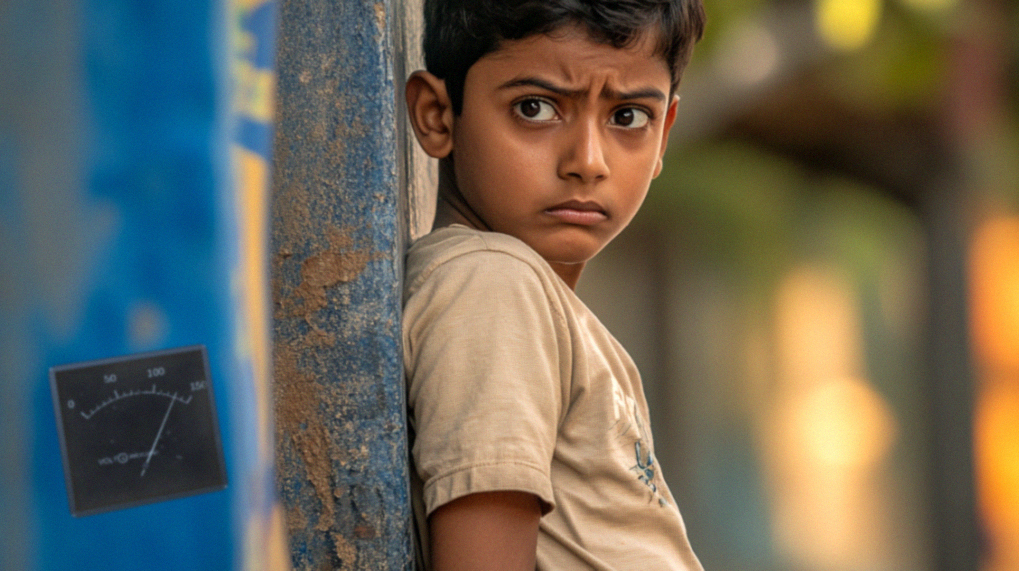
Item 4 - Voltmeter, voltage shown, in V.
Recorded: 130 V
